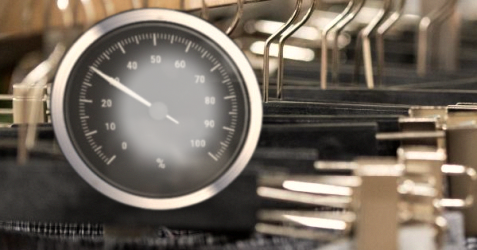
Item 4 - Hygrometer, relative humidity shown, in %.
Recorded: 30 %
